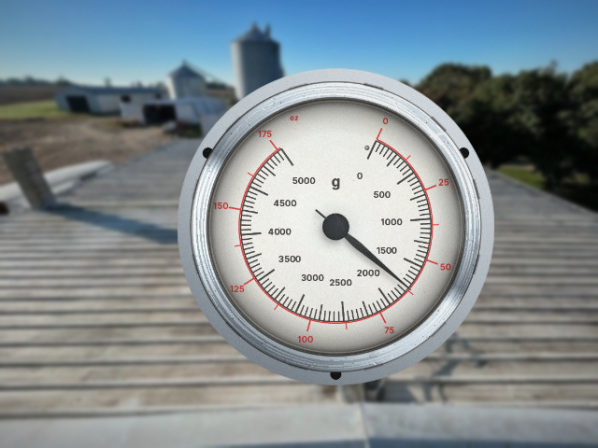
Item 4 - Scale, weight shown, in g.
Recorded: 1750 g
